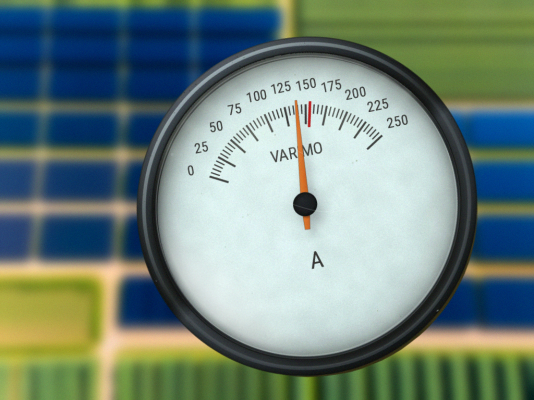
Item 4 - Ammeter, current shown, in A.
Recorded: 140 A
